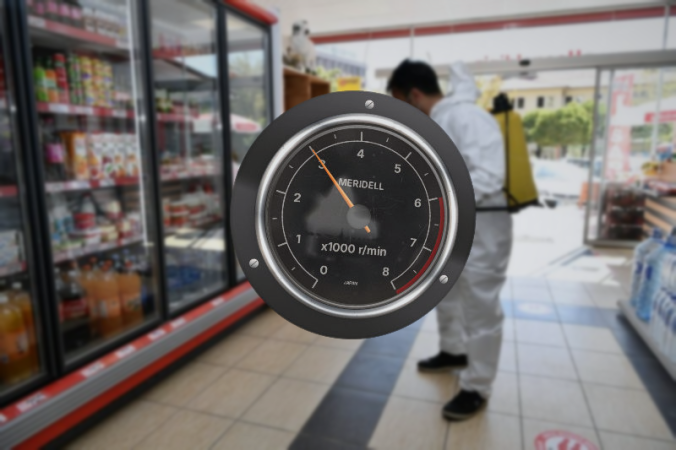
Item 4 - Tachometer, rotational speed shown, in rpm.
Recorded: 3000 rpm
